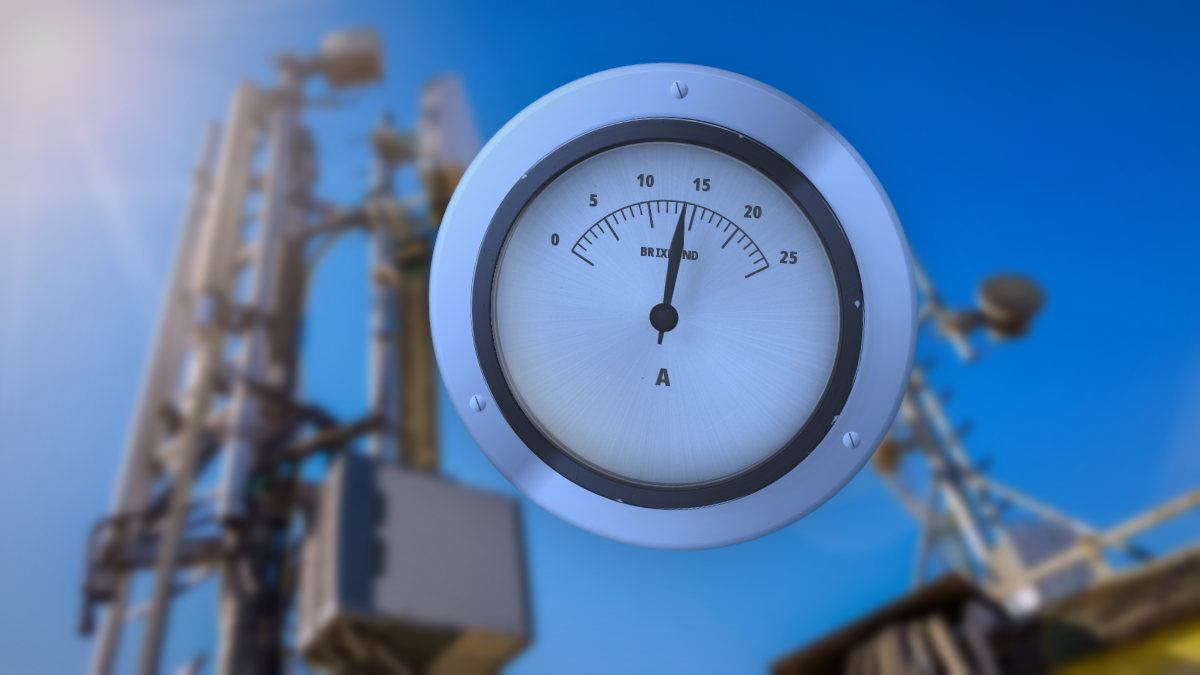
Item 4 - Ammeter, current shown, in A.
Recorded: 14 A
